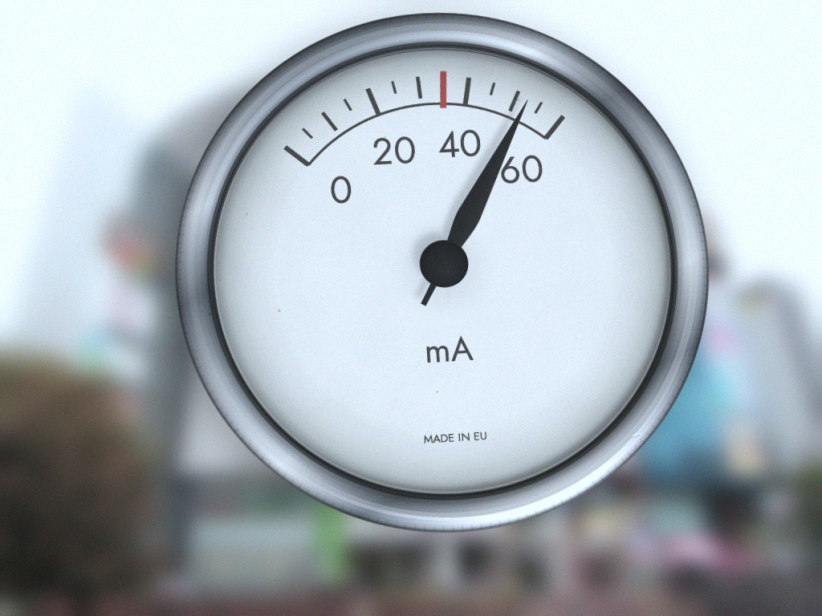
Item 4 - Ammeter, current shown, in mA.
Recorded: 52.5 mA
